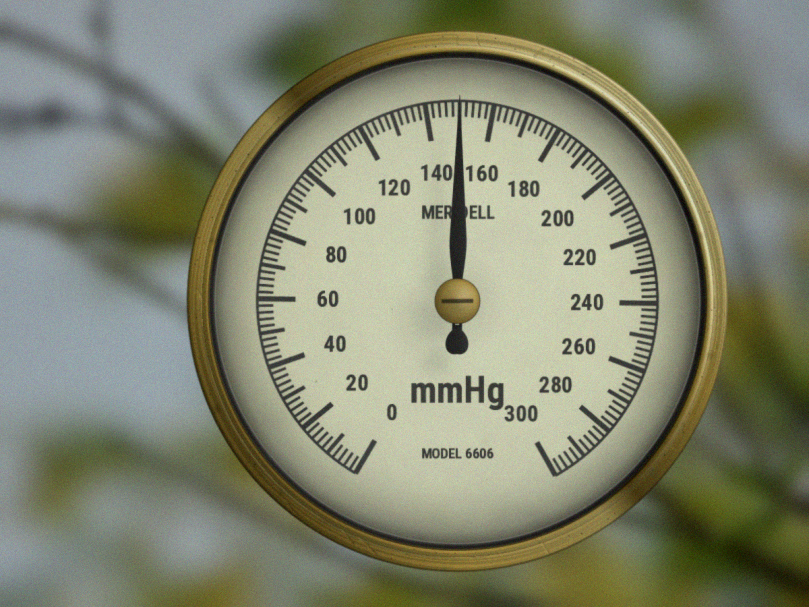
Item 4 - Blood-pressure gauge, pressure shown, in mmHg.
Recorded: 150 mmHg
